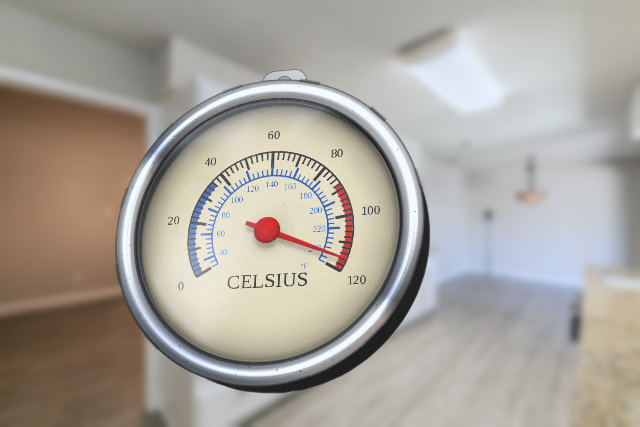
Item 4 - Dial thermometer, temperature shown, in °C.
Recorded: 116 °C
